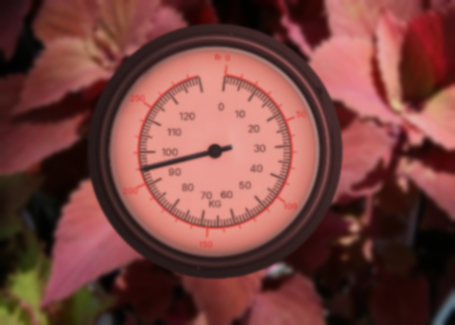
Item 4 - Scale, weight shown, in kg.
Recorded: 95 kg
